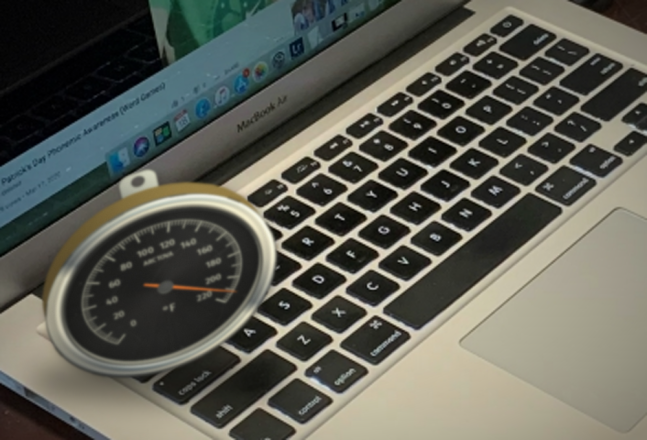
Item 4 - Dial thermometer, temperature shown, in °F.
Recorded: 210 °F
